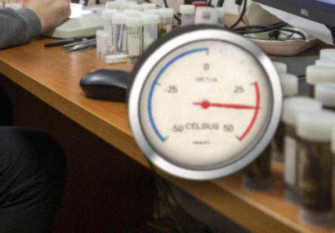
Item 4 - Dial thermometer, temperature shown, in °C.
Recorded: 35 °C
